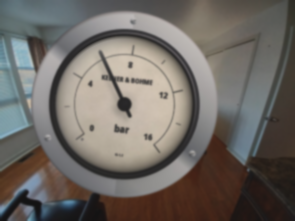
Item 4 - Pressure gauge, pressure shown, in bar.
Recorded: 6 bar
